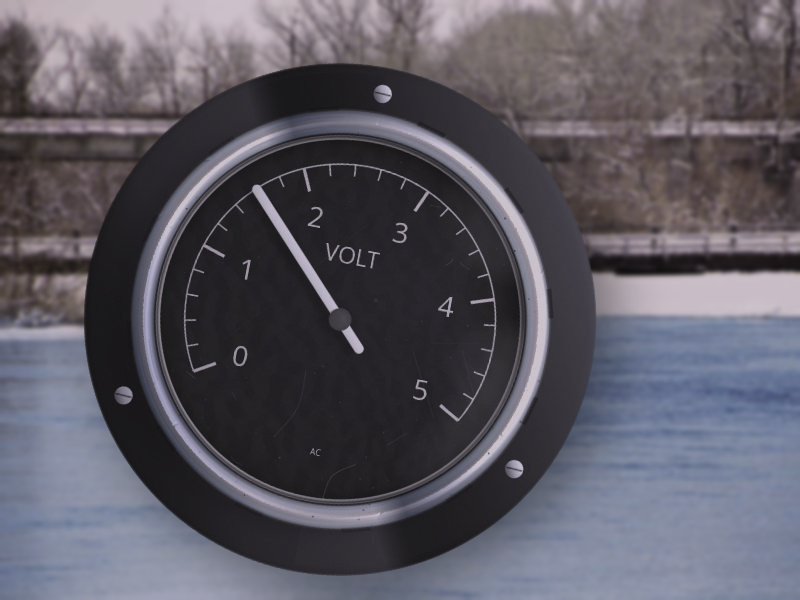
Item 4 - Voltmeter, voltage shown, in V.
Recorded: 1.6 V
